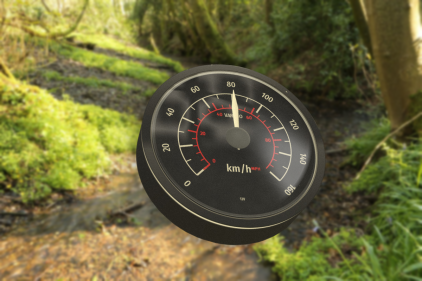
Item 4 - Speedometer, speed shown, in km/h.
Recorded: 80 km/h
